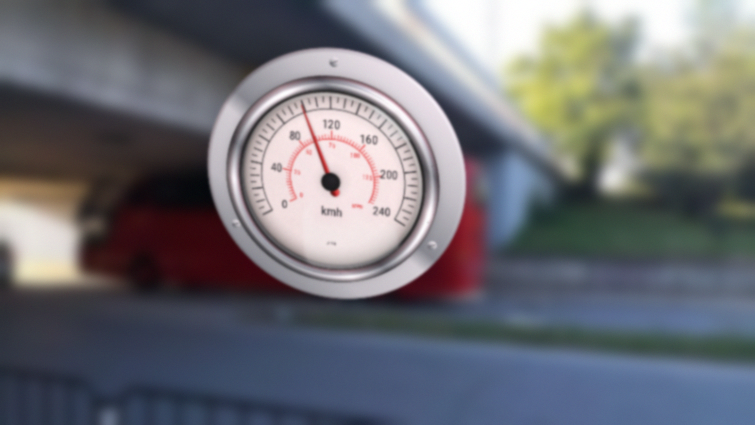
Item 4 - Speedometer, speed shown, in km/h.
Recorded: 100 km/h
